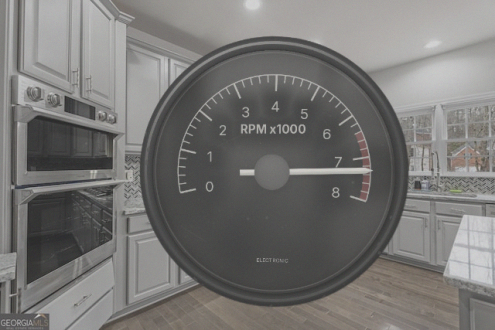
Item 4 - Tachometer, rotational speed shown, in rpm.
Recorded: 7300 rpm
